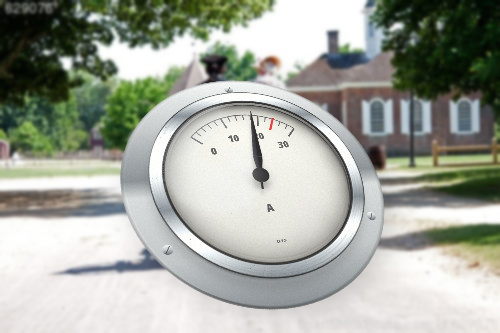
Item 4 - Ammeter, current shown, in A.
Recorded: 18 A
